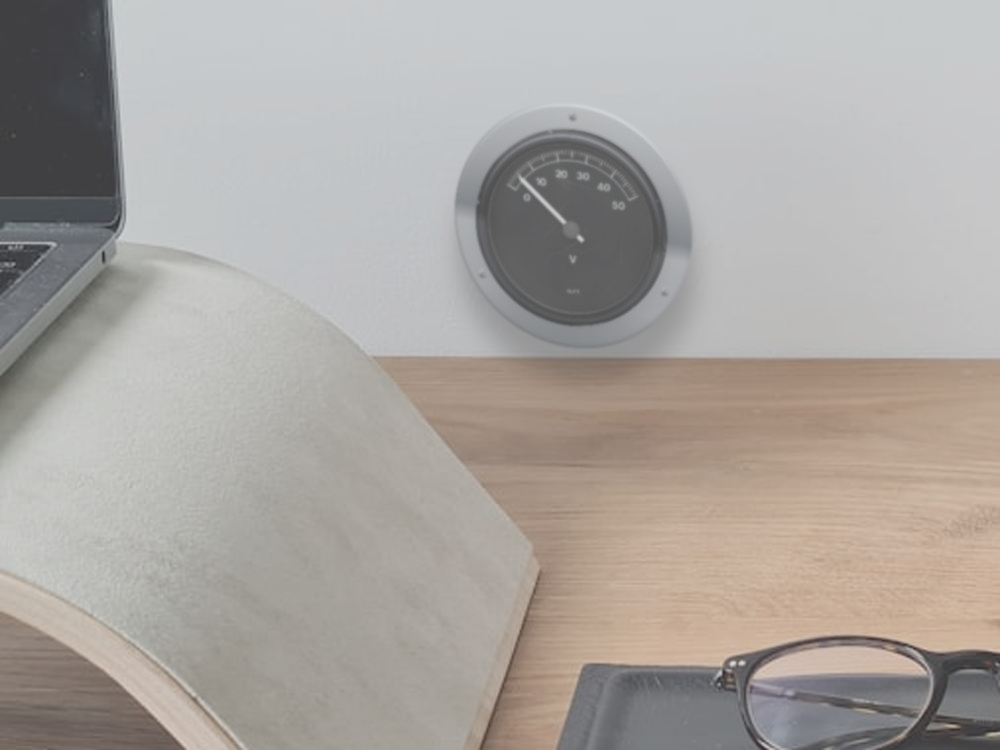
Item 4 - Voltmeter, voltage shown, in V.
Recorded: 5 V
